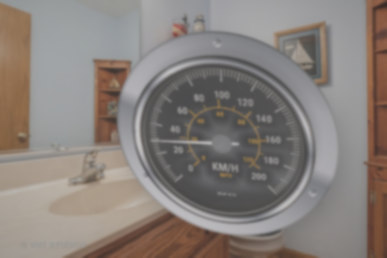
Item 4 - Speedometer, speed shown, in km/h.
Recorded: 30 km/h
